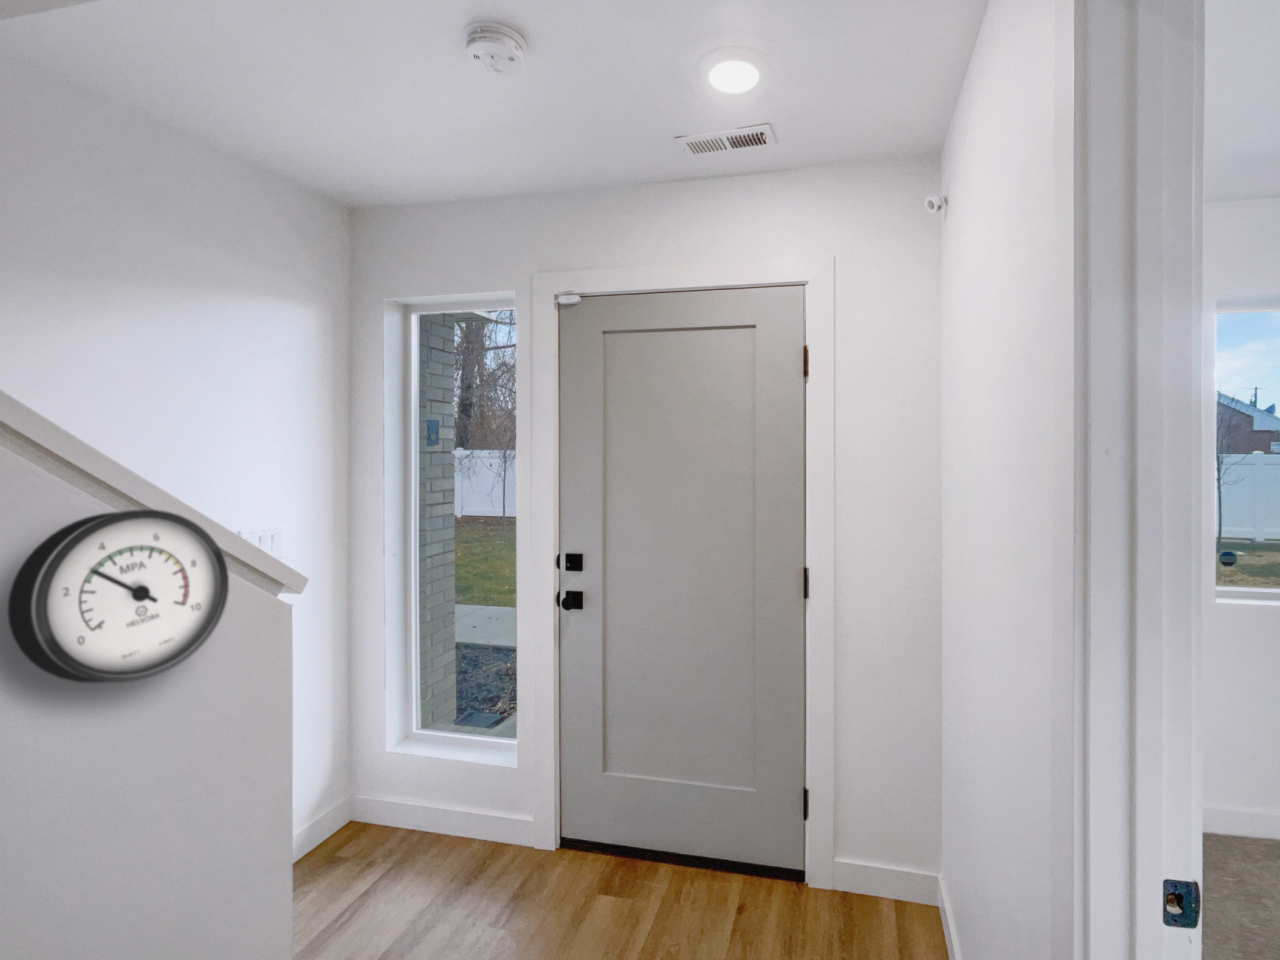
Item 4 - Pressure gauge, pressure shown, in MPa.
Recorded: 3 MPa
